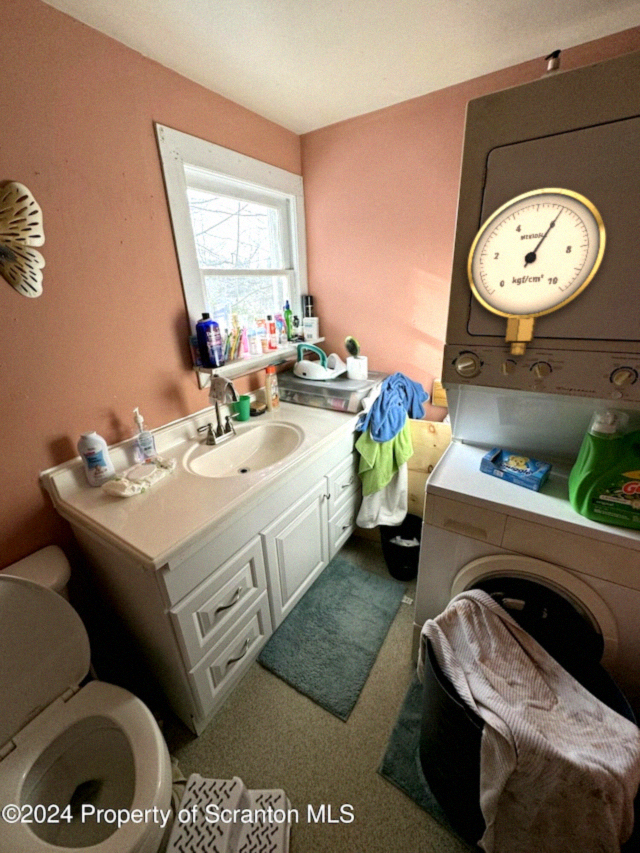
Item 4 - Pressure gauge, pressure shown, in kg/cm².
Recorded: 6 kg/cm²
